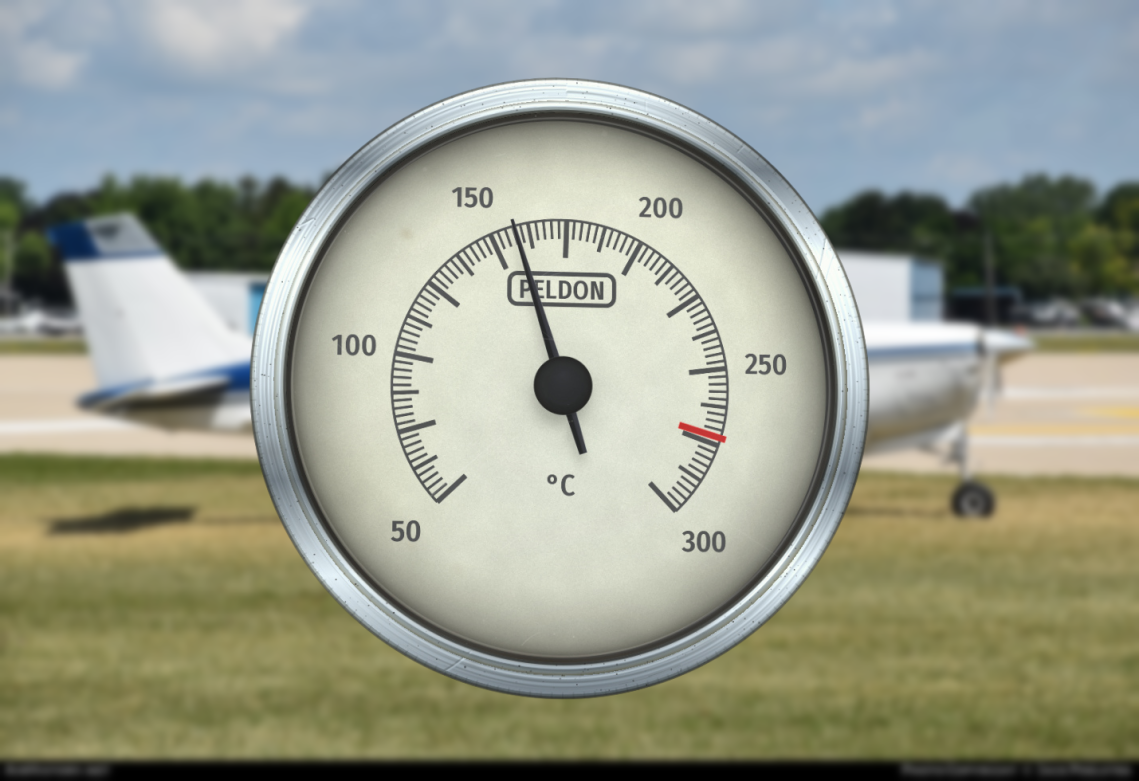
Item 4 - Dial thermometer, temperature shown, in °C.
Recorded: 157.5 °C
